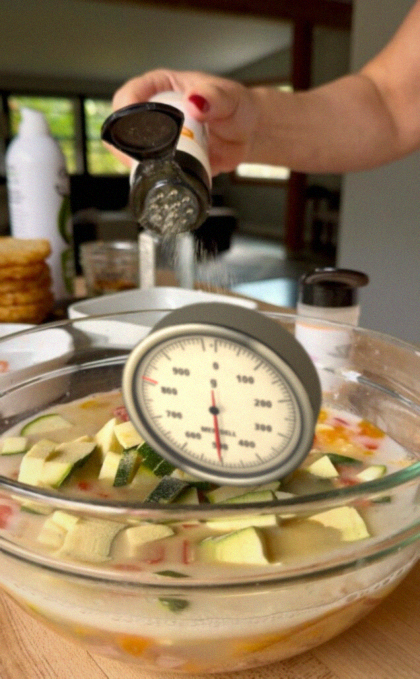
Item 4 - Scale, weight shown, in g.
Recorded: 500 g
